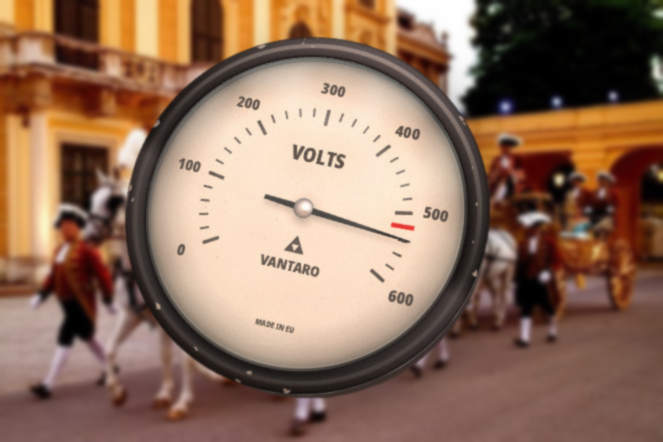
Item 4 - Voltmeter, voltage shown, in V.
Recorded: 540 V
